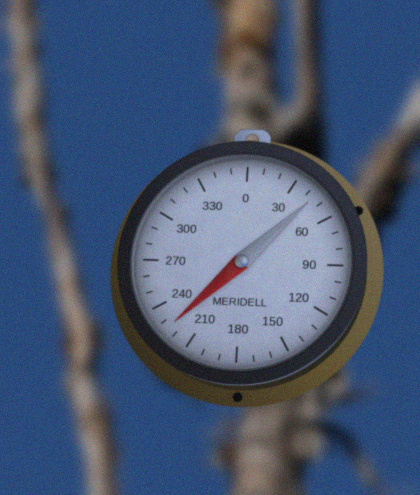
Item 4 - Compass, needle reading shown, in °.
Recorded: 225 °
